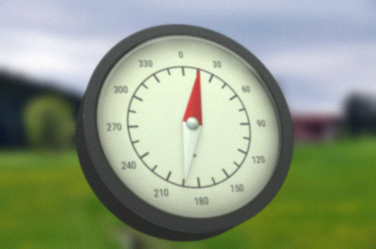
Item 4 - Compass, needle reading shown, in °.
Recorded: 15 °
